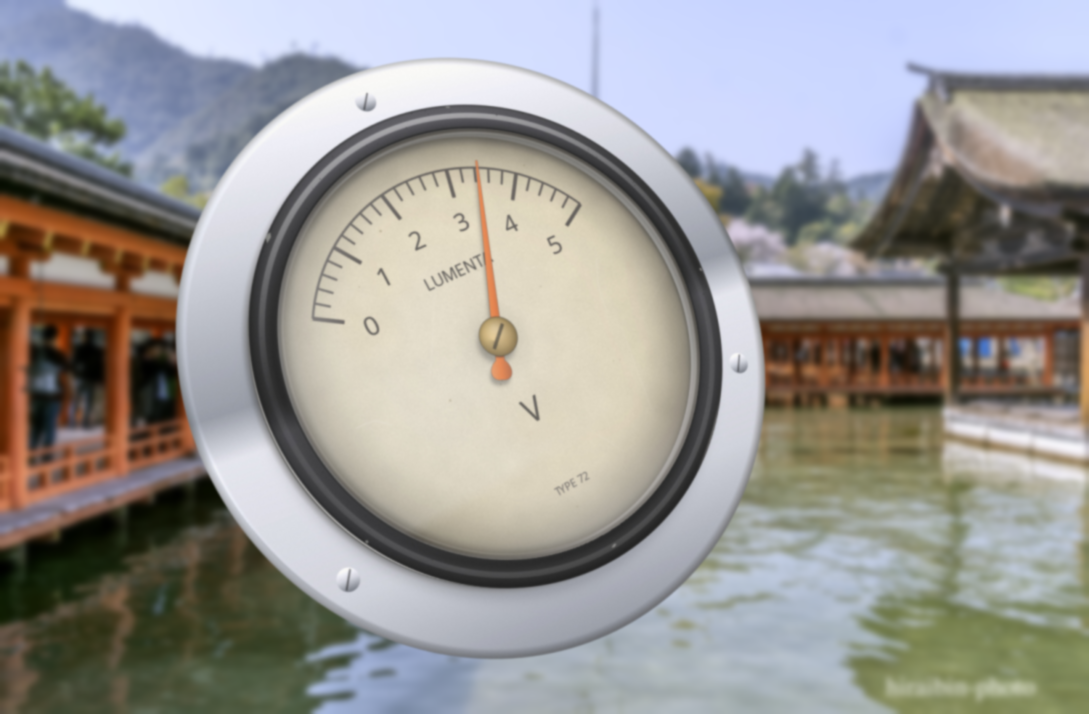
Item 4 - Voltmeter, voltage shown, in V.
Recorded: 3.4 V
